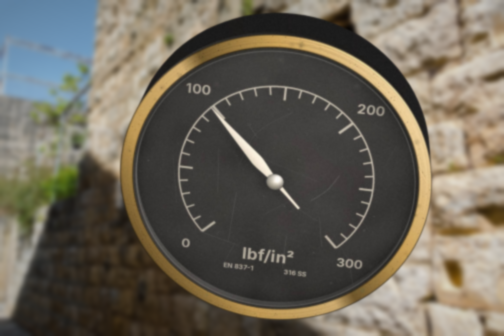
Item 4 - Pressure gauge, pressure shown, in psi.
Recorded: 100 psi
